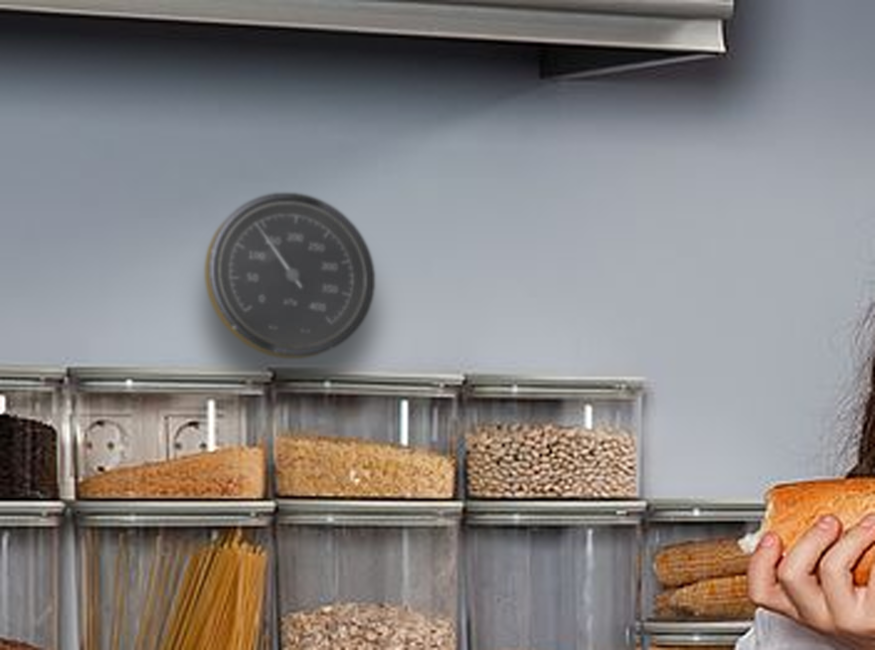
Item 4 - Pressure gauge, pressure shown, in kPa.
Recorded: 140 kPa
